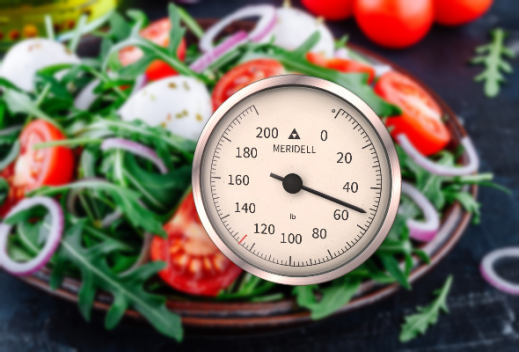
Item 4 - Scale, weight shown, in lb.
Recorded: 52 lb
